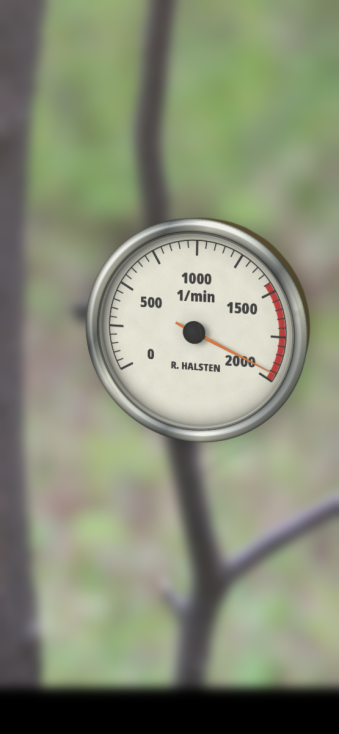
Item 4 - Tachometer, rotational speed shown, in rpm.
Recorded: 1950 rpm
